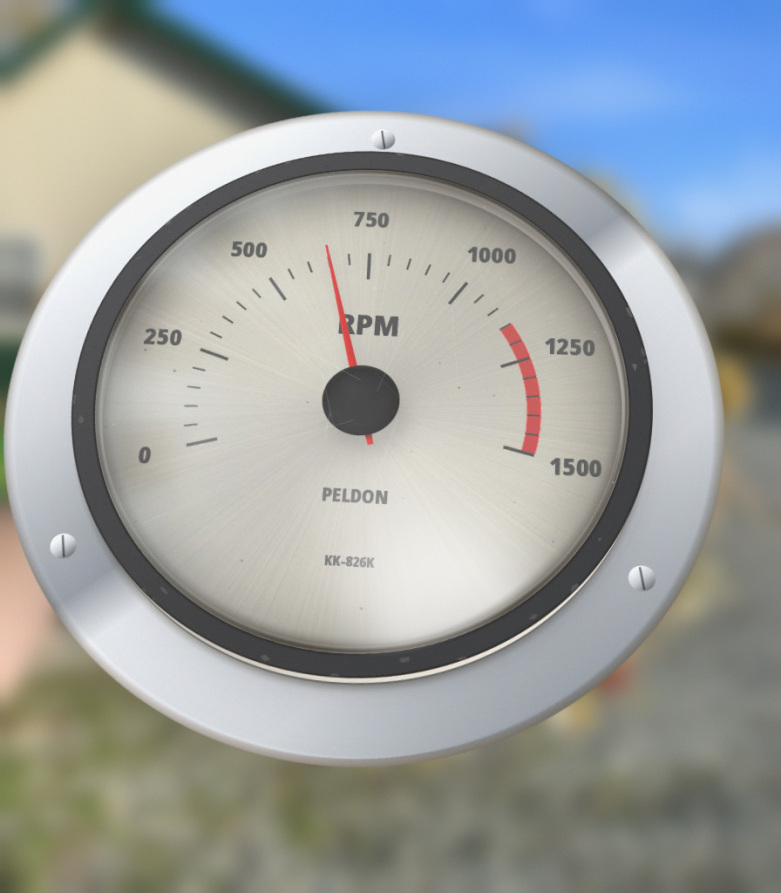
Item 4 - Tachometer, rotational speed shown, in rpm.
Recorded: 650 rpm
